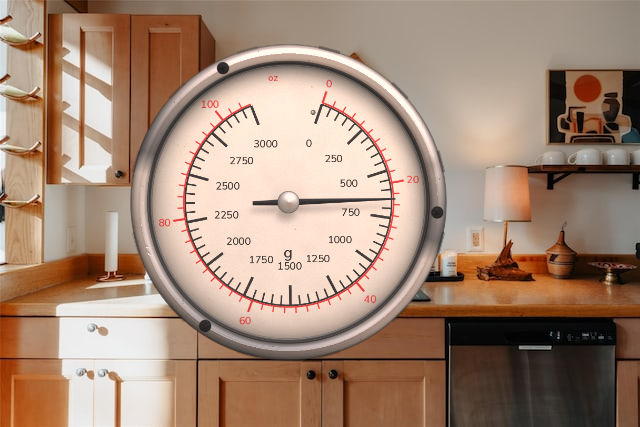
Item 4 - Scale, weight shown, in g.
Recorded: 650 g
